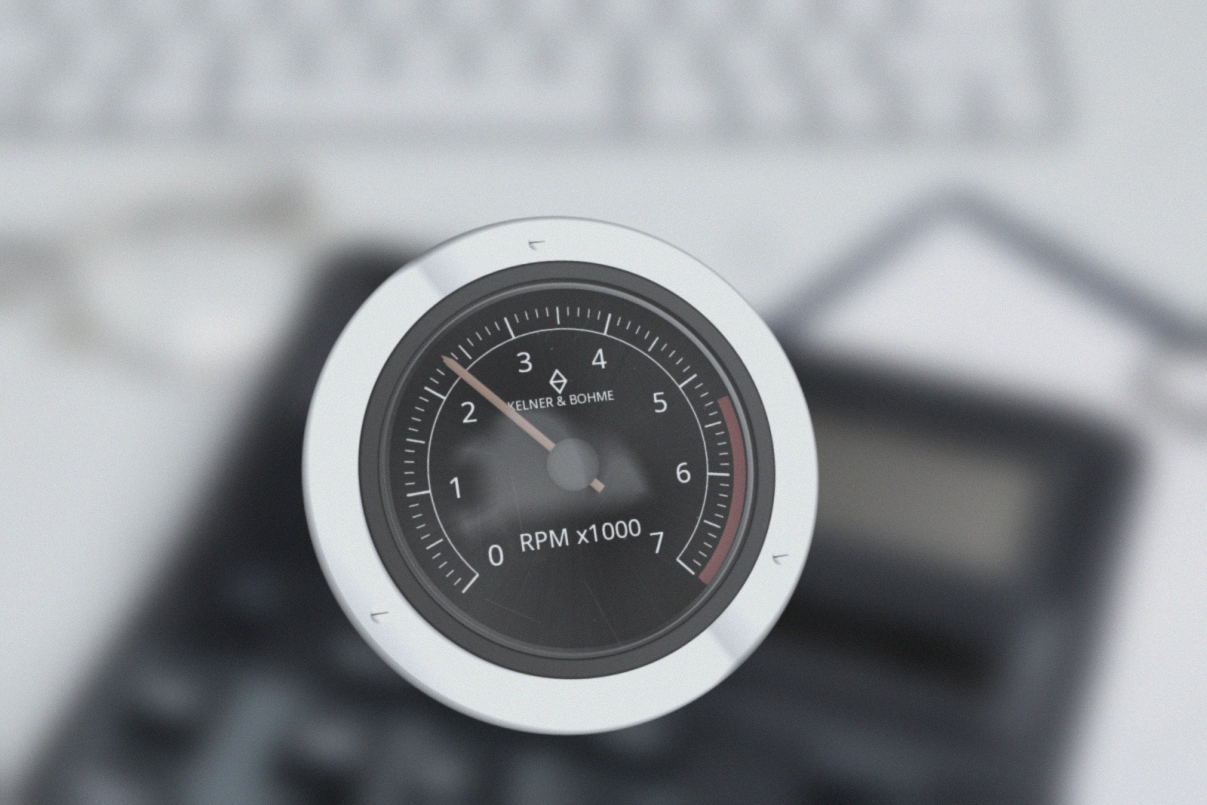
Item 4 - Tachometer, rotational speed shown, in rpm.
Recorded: 2300 rpm
